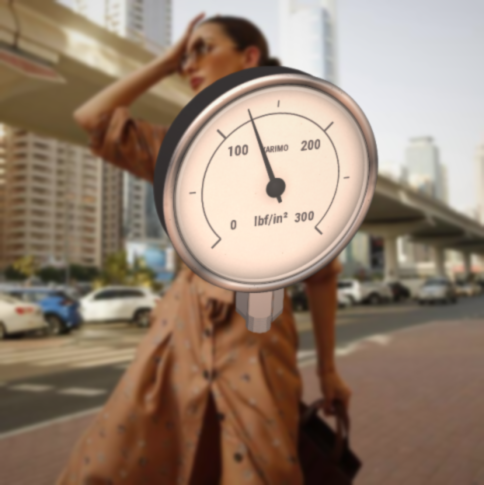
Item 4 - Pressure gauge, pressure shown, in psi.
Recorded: 125 psi
